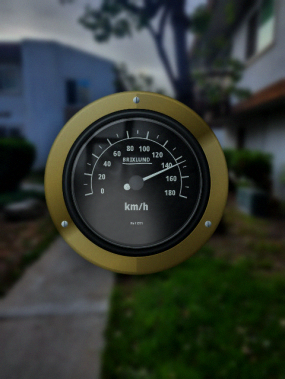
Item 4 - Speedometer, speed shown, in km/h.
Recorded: 145 km/h
